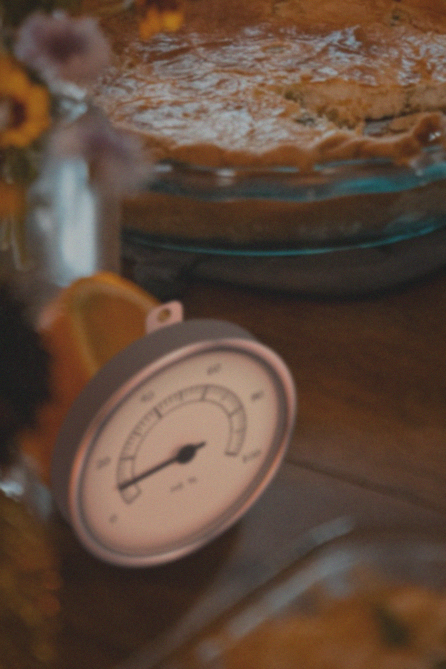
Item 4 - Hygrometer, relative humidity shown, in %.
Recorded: 10 %
